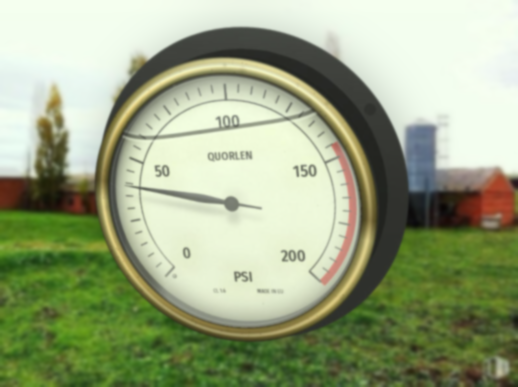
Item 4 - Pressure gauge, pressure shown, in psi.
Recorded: 40 psi
